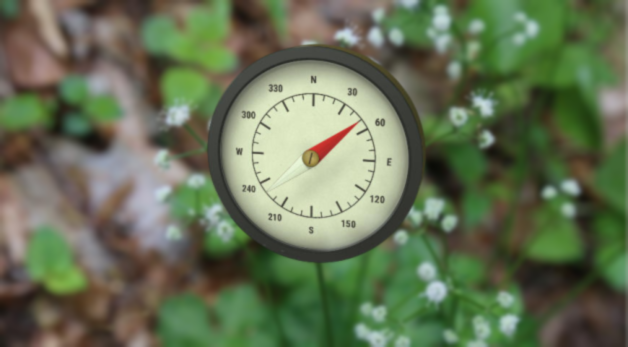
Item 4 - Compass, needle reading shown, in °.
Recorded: 50 °
